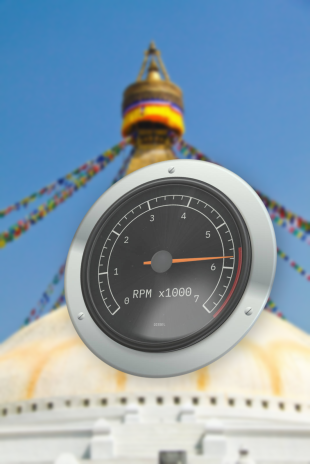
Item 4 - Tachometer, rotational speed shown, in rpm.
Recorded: 5800 rpm
